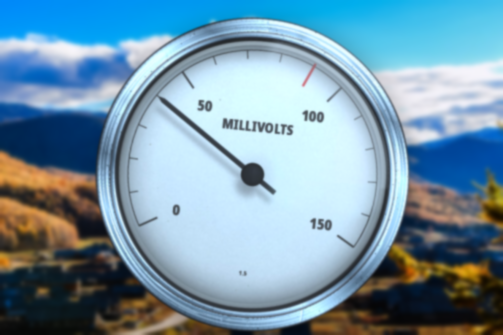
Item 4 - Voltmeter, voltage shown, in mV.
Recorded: 40 mV
